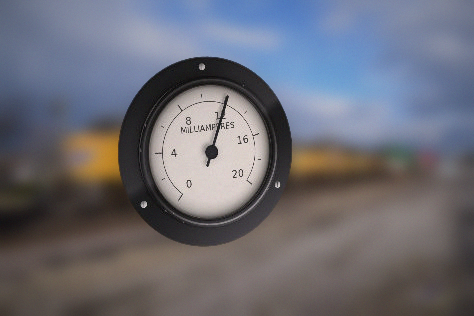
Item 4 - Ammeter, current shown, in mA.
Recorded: 12 mA
